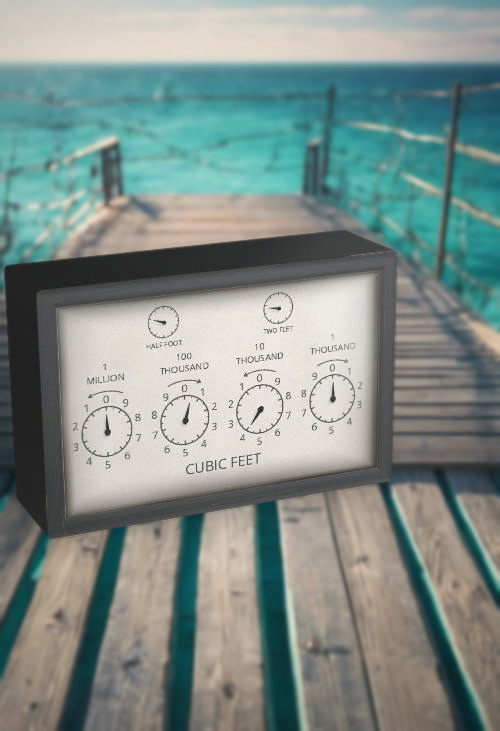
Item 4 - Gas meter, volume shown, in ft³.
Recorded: 4000 ft³
